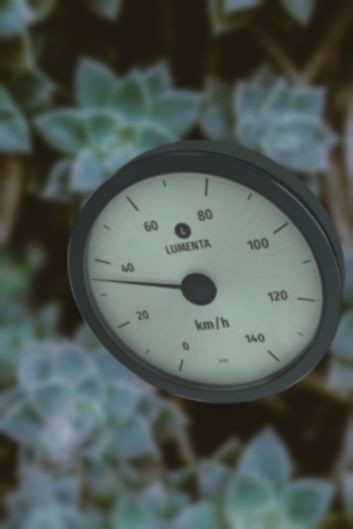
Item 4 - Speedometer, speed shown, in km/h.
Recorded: 35 km/h
